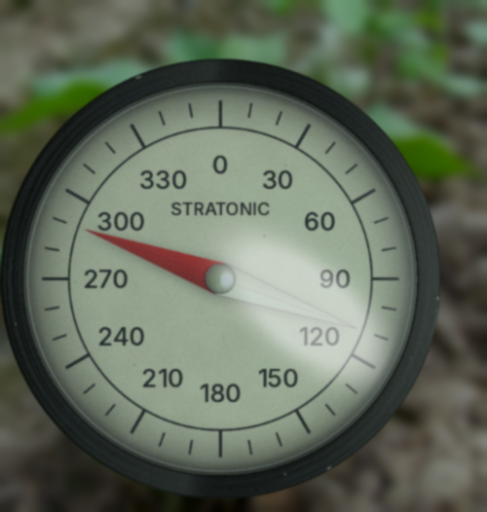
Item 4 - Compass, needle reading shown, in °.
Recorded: 290 °
